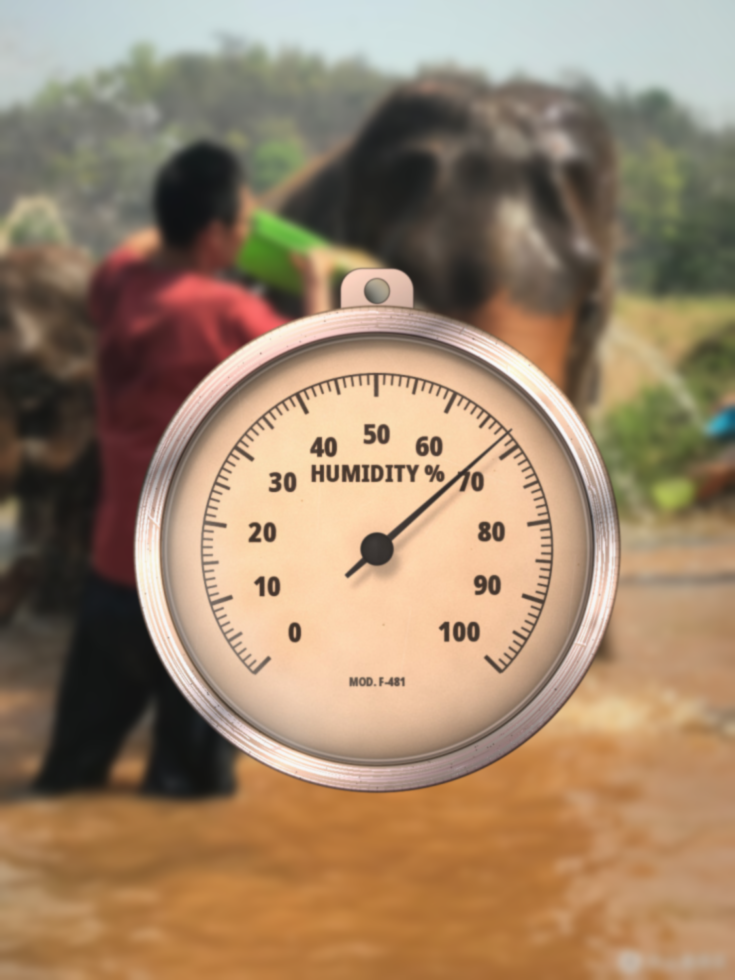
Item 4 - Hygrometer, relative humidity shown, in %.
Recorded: 68 %
